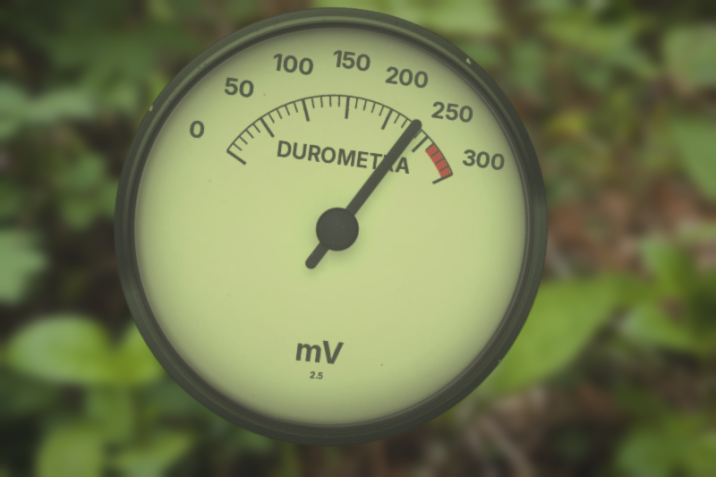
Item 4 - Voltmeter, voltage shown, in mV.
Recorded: 230 mV
